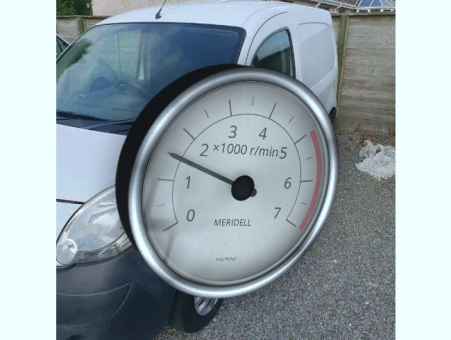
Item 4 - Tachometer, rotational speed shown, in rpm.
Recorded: 1500 rpm
